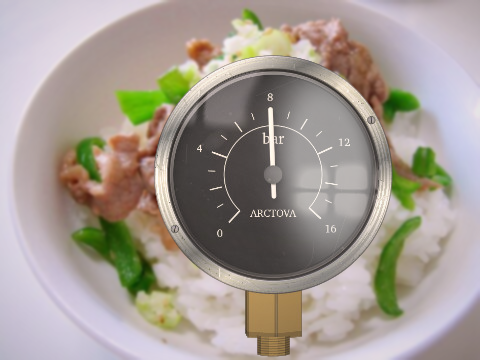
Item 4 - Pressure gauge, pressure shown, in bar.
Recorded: 8 bar
